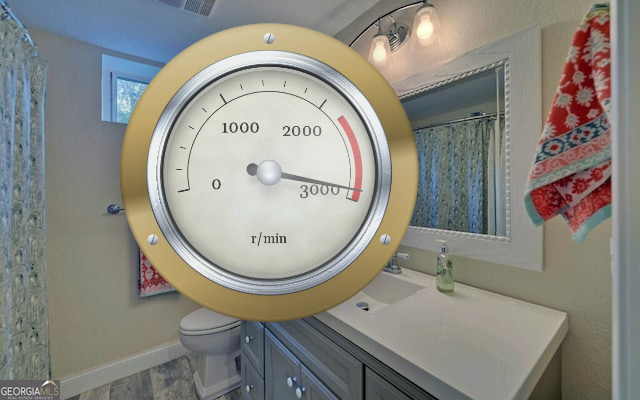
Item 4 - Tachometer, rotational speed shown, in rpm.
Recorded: 2900 rpm
